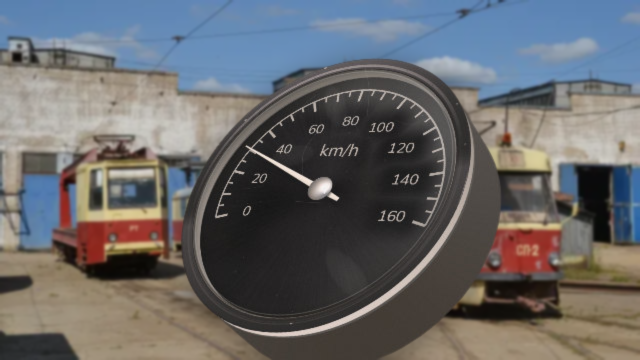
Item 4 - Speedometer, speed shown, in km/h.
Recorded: 30 km/h
